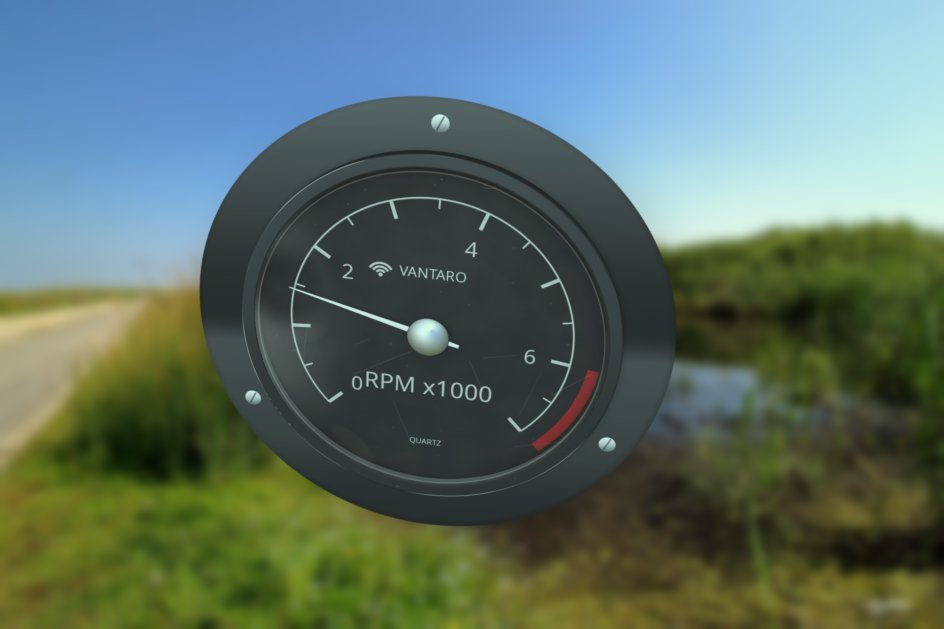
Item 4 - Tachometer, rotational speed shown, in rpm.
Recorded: 1500 rpm
